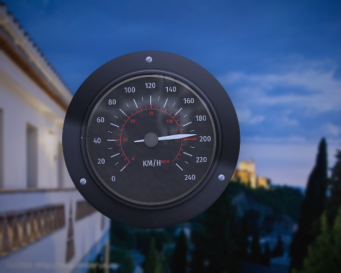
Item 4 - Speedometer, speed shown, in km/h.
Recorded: 195 km/h
